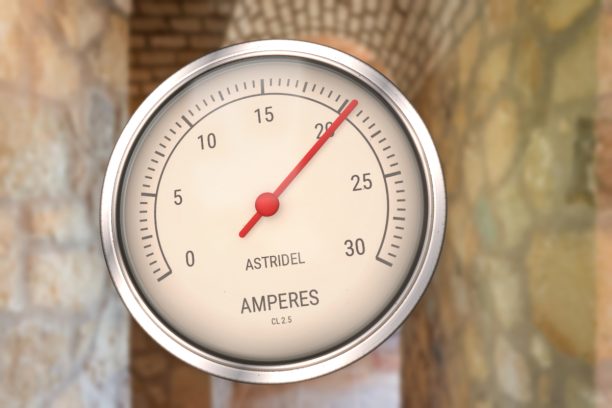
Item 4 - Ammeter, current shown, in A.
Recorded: 20.5 A
